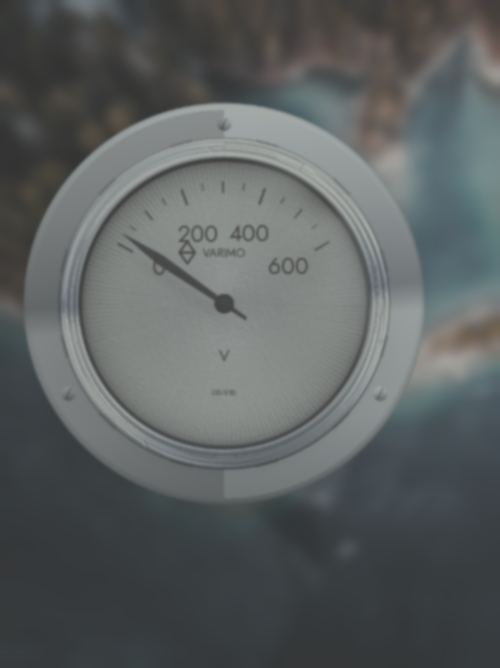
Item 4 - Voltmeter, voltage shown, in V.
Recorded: 25 V
